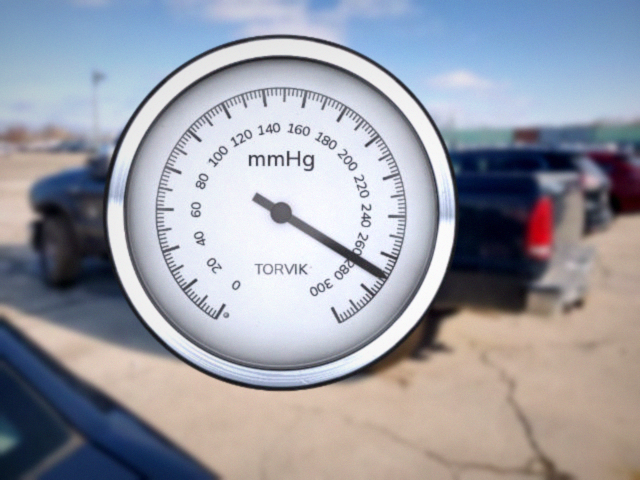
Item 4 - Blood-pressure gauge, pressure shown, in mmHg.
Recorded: 270 mmHg
